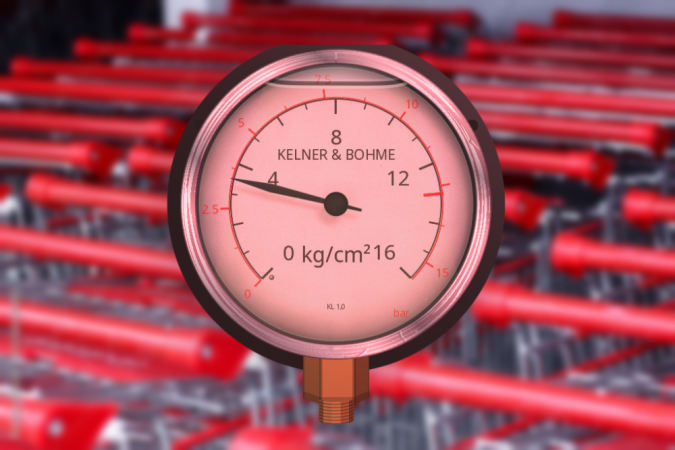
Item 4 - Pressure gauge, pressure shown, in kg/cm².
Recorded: 3.5 kg/cm²
